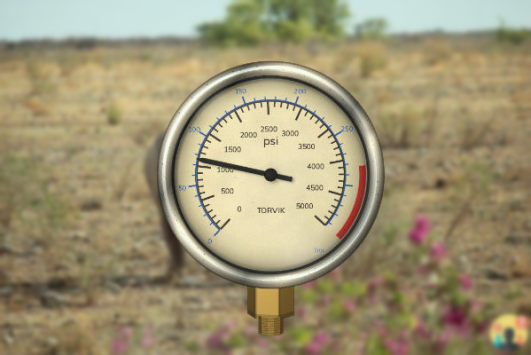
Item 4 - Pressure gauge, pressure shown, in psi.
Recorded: 1100 psi
